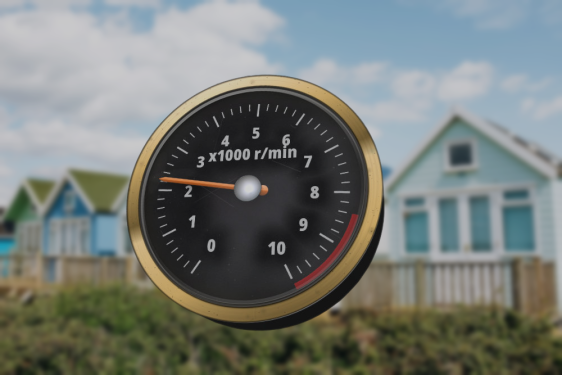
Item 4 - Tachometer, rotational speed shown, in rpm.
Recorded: 2200 rpm
